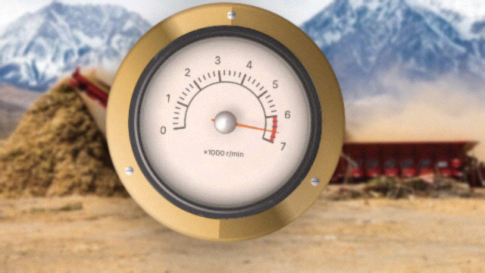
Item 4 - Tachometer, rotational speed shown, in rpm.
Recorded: 6600 rpm
